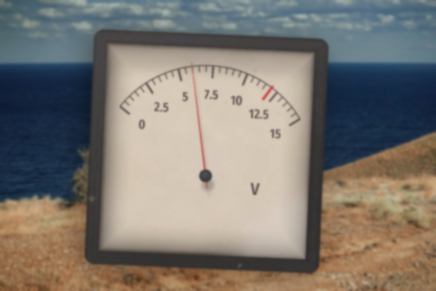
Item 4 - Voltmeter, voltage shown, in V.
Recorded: 6 V
